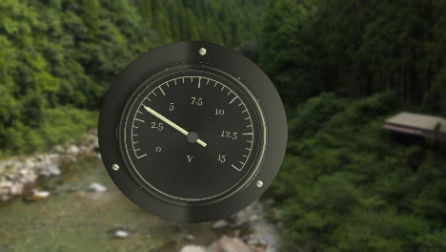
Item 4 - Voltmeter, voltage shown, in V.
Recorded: 3.5 V
